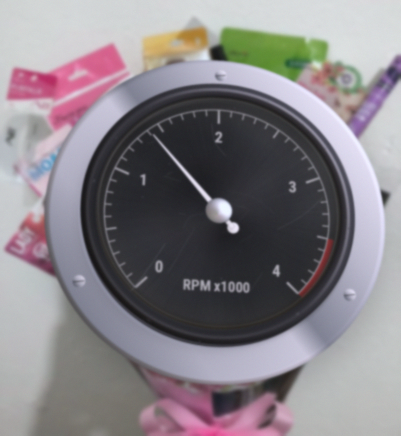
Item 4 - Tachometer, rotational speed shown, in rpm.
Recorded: 1400 rpm
